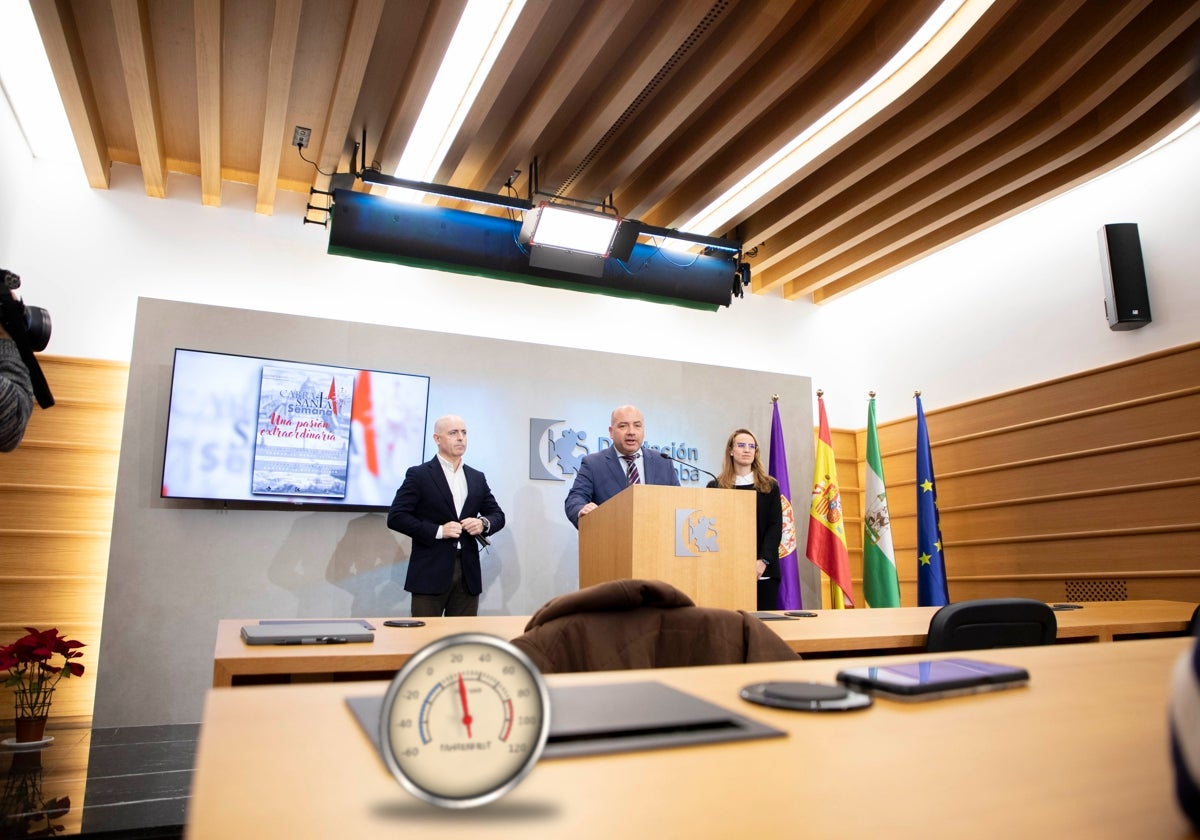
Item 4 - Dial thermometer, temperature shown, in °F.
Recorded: 20 °F
